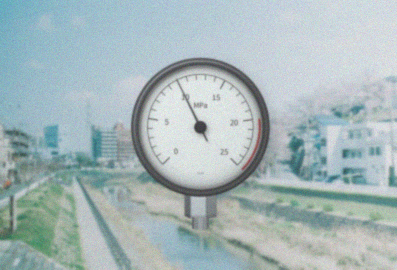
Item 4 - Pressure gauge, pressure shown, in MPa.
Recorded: 10 MPa
